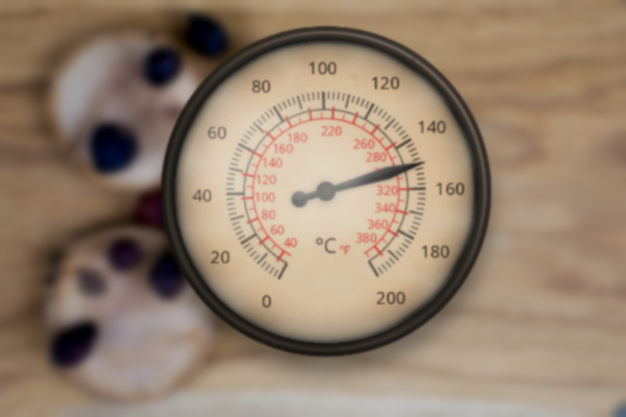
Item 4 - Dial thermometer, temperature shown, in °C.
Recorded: 150 °C
